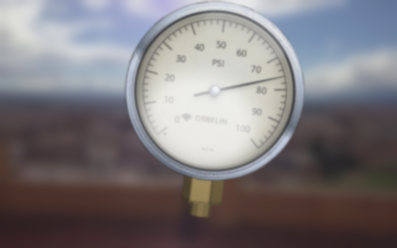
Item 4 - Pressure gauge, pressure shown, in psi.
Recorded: 76 psi
